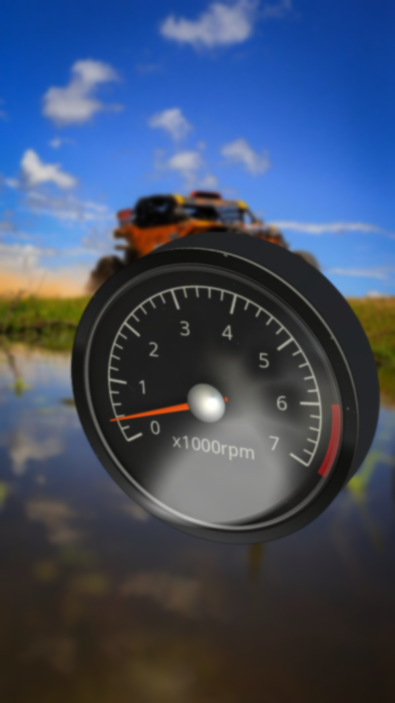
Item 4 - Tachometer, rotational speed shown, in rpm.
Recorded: 400 rpm
